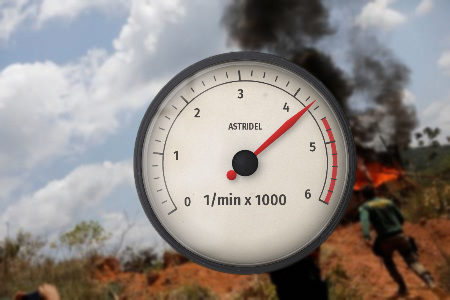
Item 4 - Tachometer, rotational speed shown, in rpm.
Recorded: 4300 rpm
